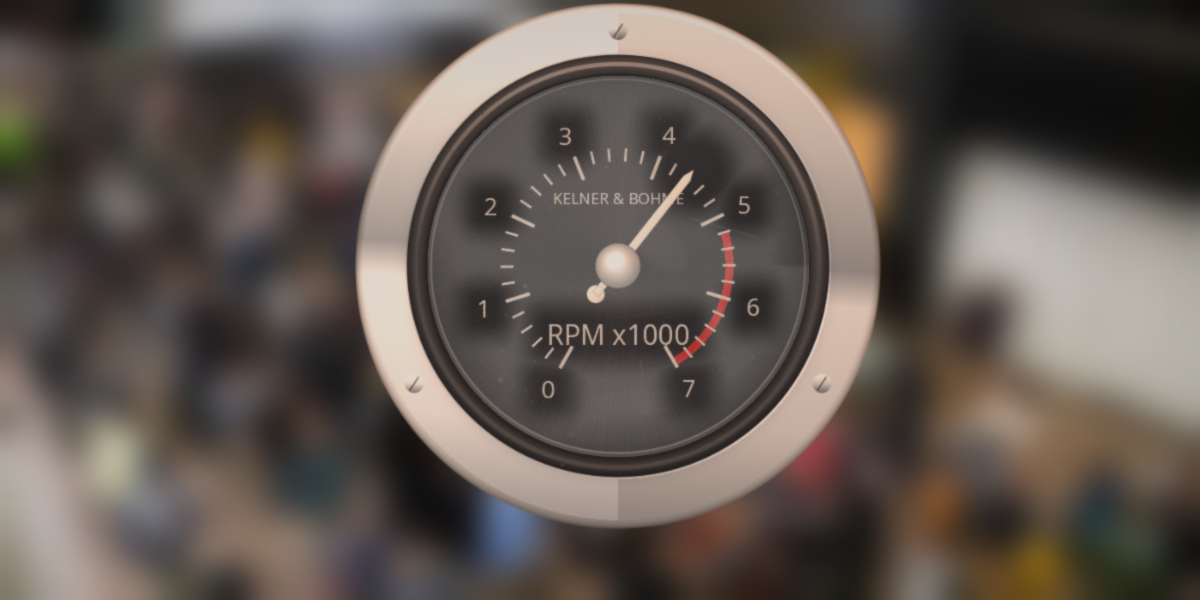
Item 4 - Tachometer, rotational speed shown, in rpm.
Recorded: 4400 rpm
